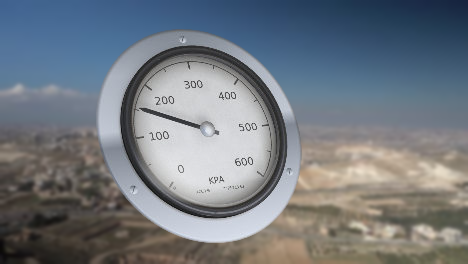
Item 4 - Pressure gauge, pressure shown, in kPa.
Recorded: 150 kPa
